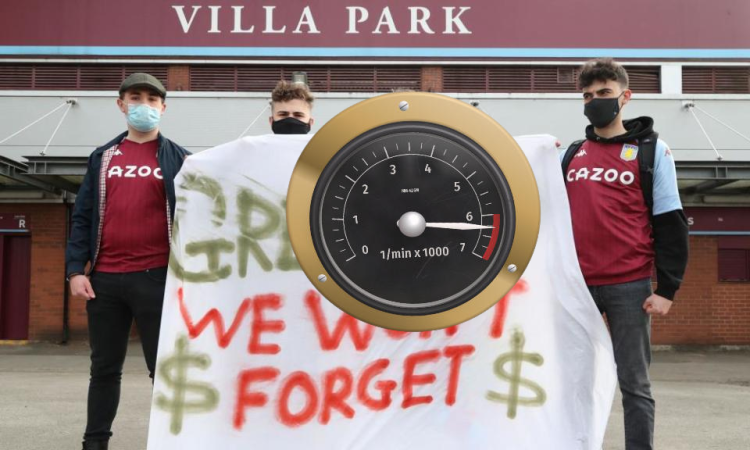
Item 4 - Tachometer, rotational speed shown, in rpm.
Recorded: 6250 rpm
